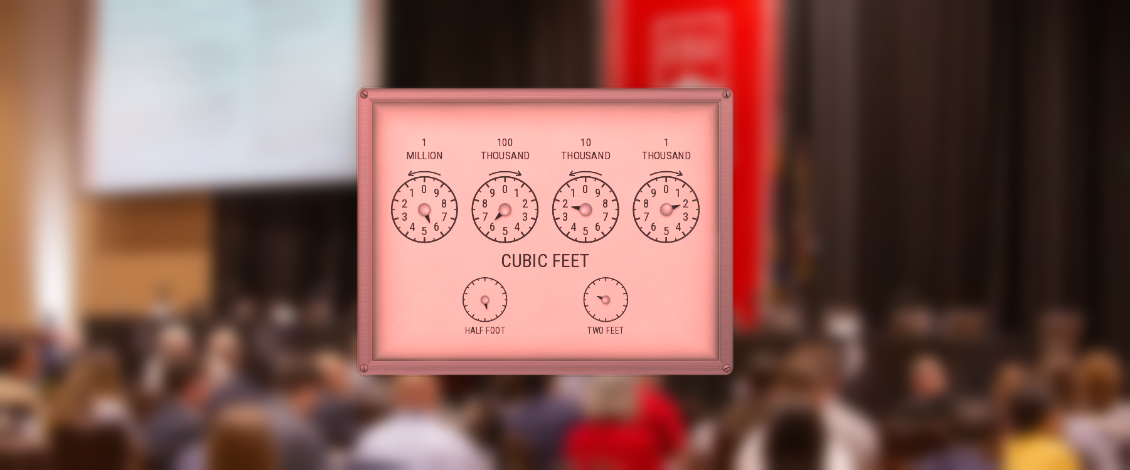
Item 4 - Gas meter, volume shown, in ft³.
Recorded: 562200 ft³
